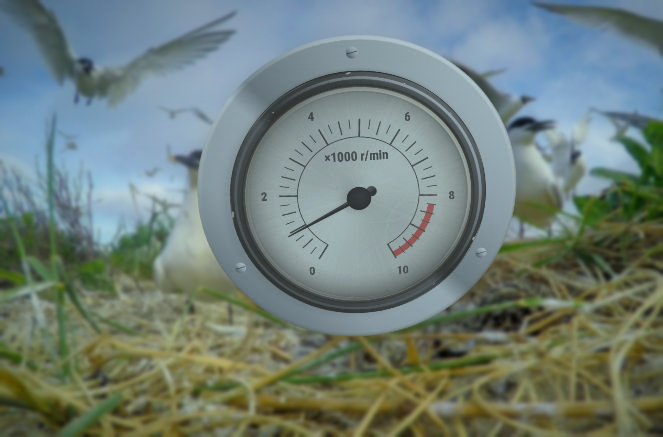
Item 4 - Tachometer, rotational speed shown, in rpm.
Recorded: 1000 rpm
